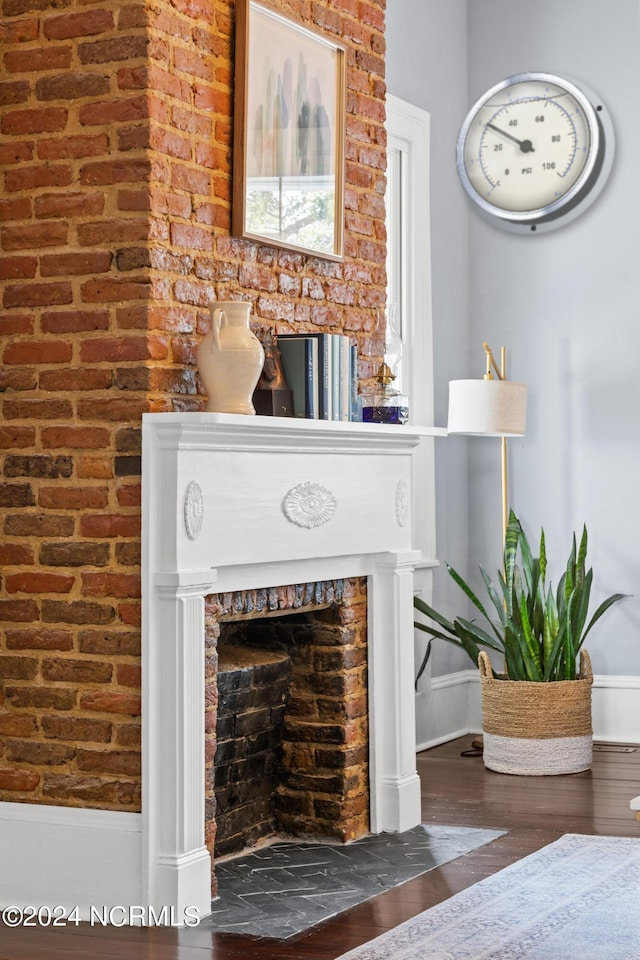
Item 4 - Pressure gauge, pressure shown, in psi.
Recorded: 30 psi
